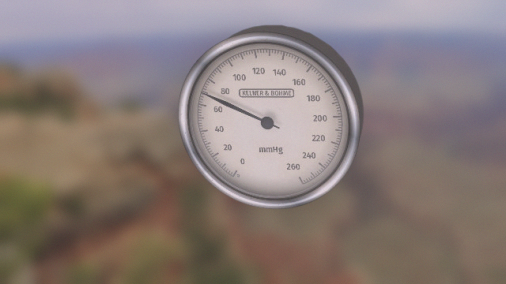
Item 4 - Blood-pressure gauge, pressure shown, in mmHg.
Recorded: 70 mmHg
